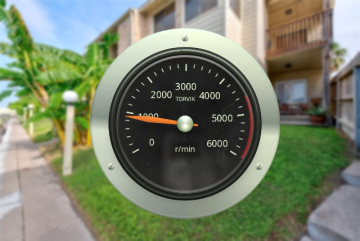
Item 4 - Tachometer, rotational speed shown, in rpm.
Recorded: 900 rpm
